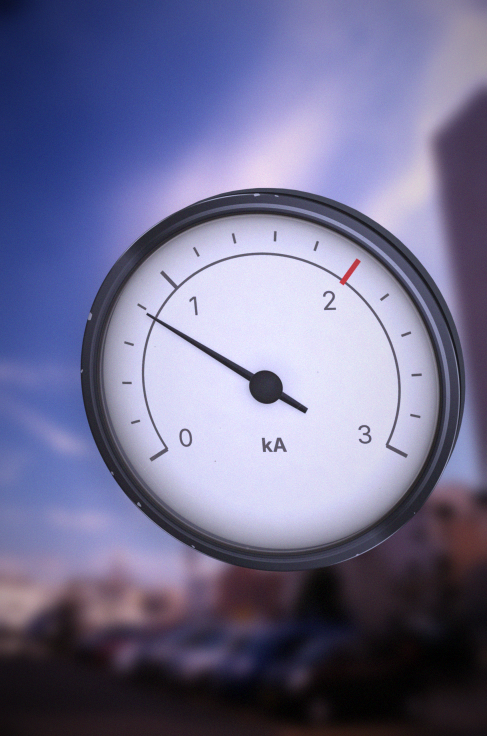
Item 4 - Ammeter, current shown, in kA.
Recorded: 0.8 kA
